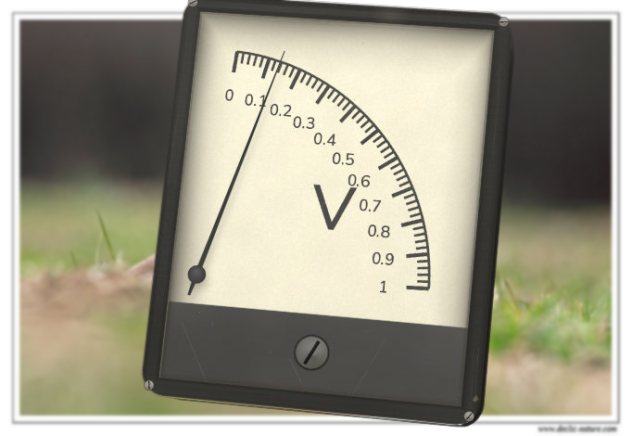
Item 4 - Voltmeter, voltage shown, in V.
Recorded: 0.14 V
